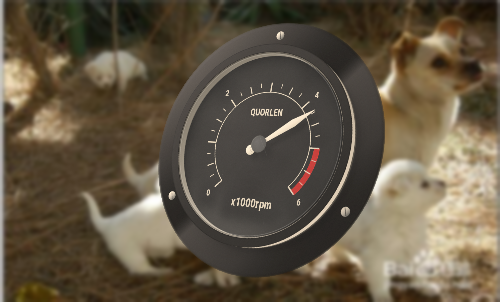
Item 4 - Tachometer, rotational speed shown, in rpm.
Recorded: 4250 rpm
